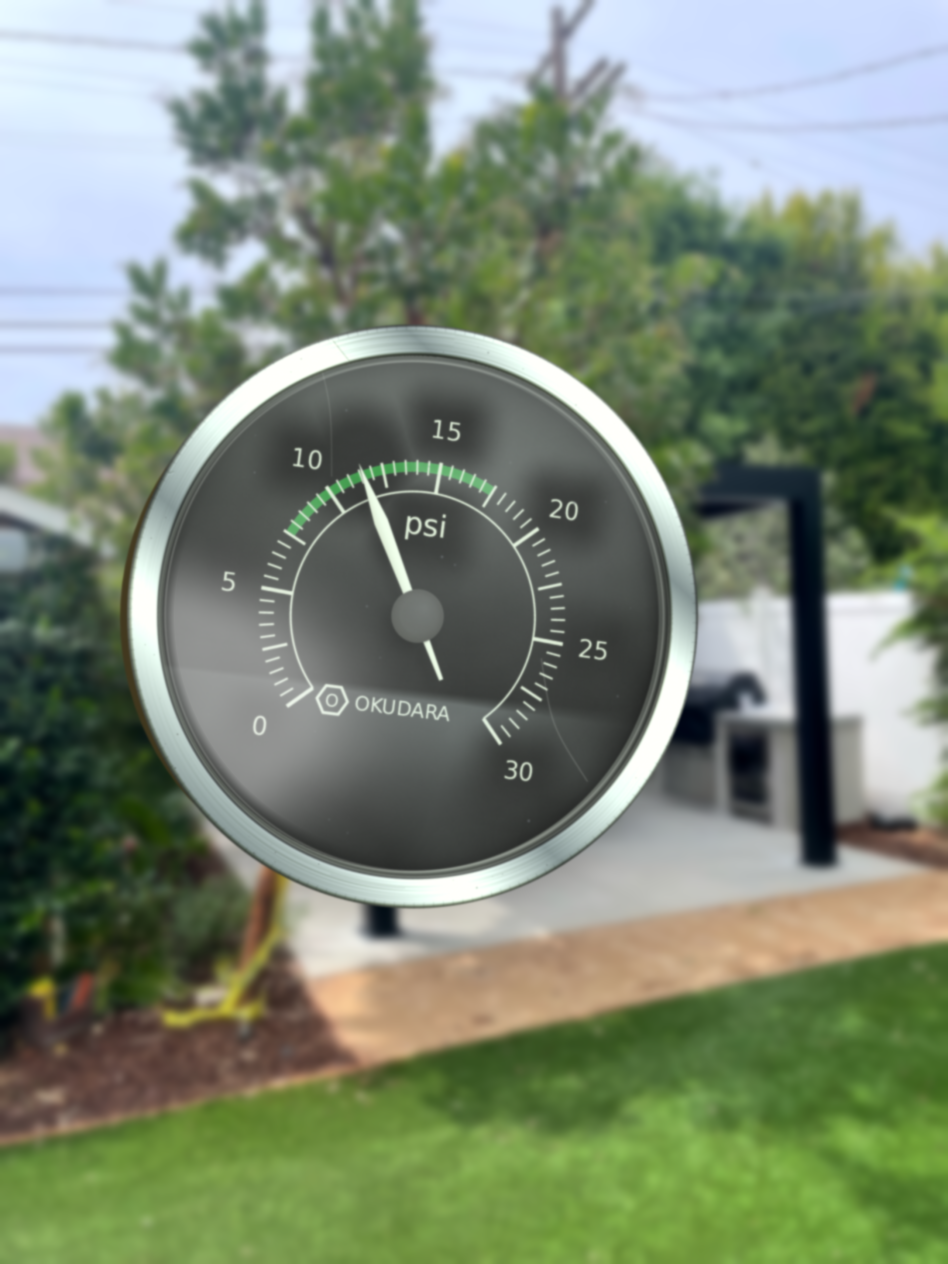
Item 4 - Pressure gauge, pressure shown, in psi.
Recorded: 11.5 psi
